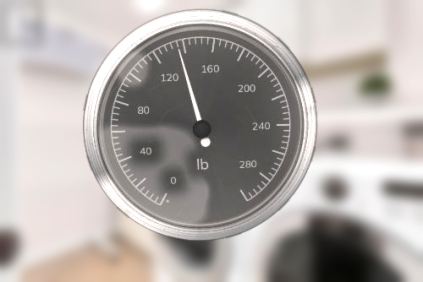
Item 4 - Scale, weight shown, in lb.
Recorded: 136 lb
